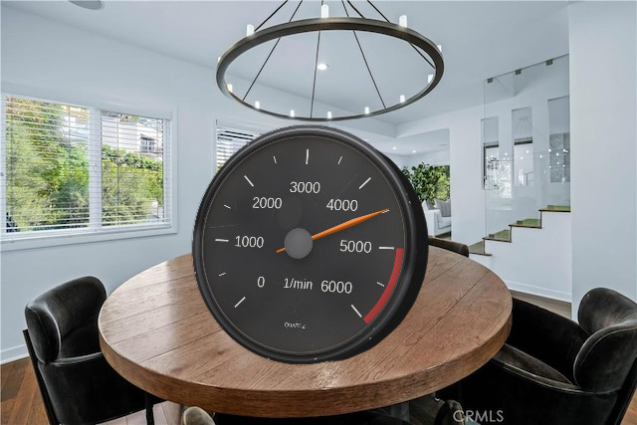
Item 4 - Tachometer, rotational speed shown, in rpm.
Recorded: 4500 rpm
